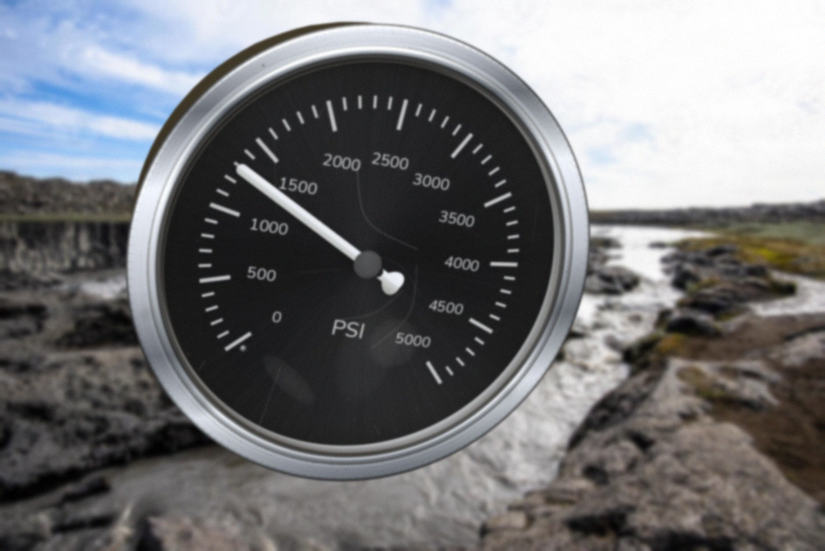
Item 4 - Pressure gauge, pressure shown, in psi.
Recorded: 1300 psi
